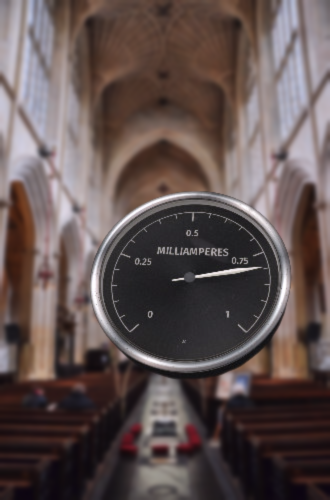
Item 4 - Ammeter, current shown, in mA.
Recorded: 0.8 mA
